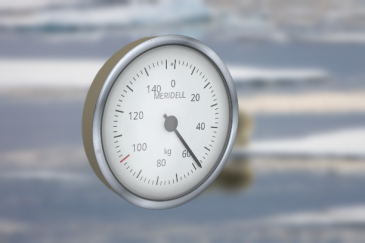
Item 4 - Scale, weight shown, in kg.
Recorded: 58 kg
